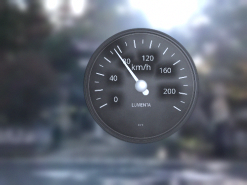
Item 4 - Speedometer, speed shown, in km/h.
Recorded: 75 km/h
